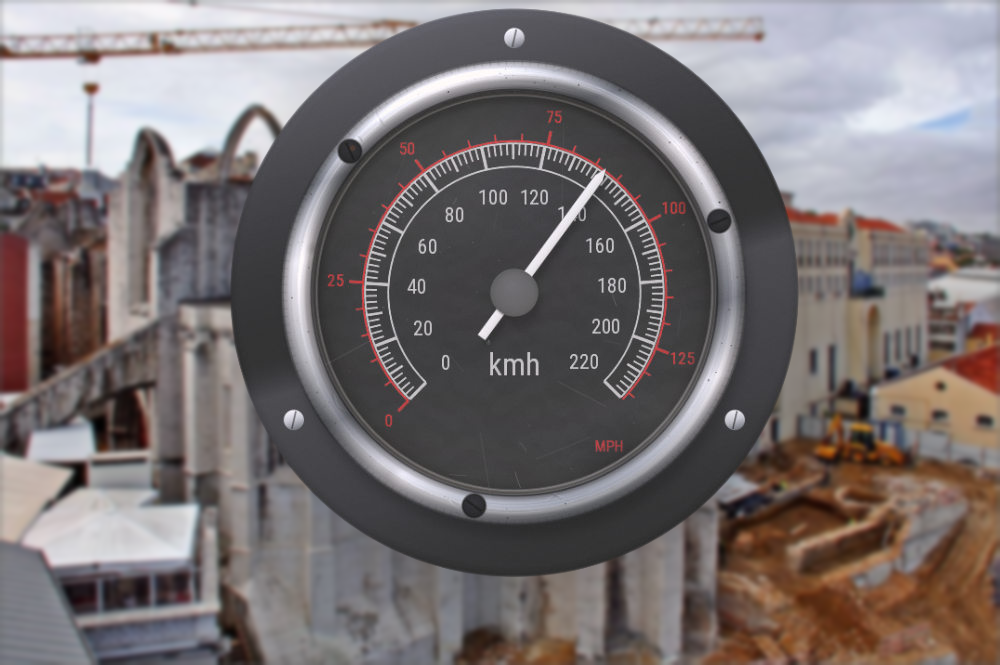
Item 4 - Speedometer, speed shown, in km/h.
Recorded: 140 km/h
